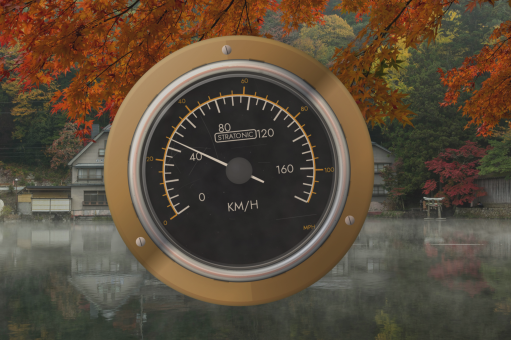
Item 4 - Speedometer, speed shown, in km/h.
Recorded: 45 km/h
